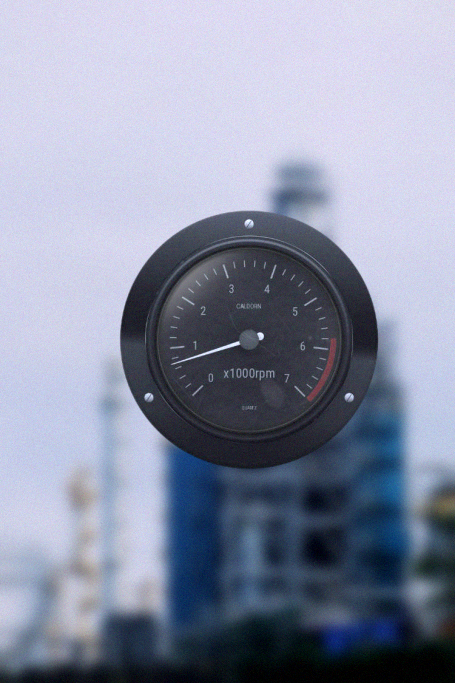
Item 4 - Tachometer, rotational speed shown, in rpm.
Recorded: 700 rpm
